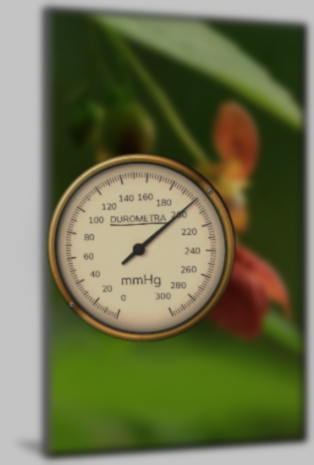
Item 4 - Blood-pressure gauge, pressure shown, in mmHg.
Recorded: 200 mmHg
